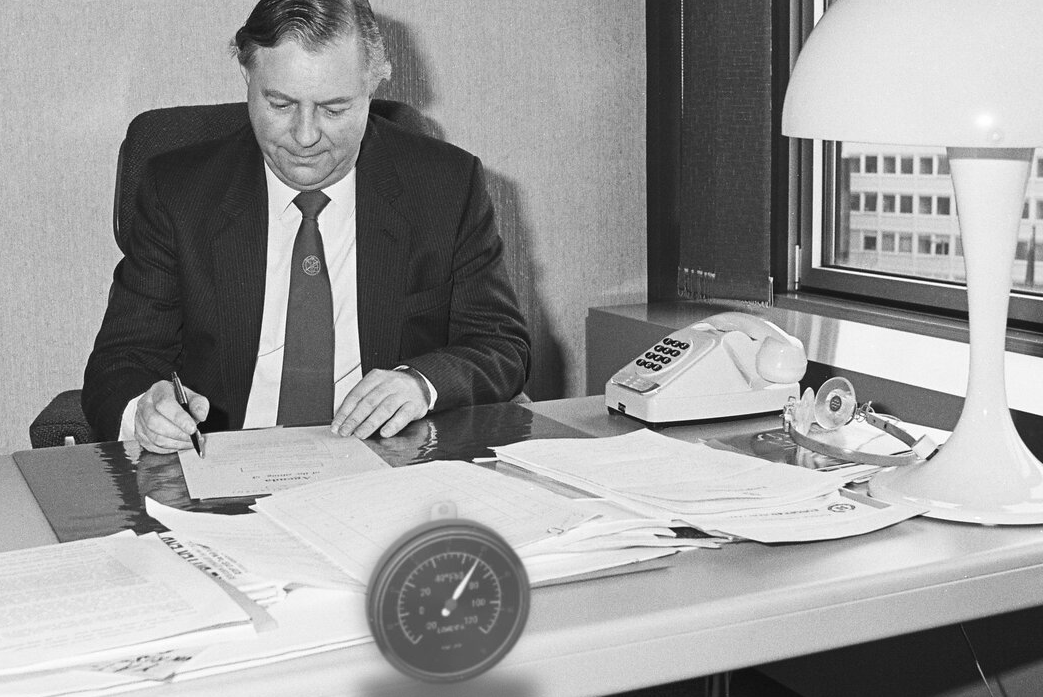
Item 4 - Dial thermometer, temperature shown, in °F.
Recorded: 68 °F
